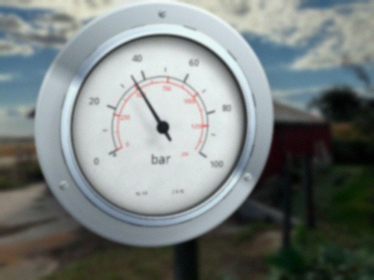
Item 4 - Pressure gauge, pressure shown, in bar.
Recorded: 35 bar
